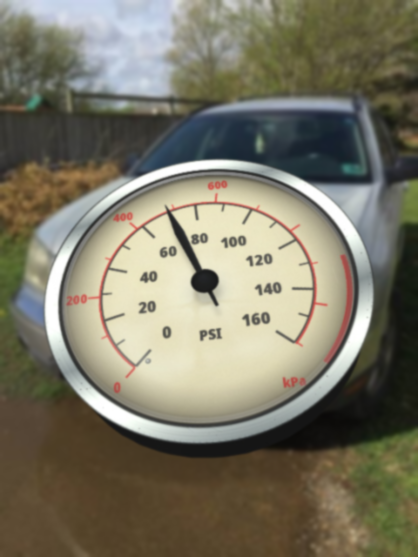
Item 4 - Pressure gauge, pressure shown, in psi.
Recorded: 70 psi
